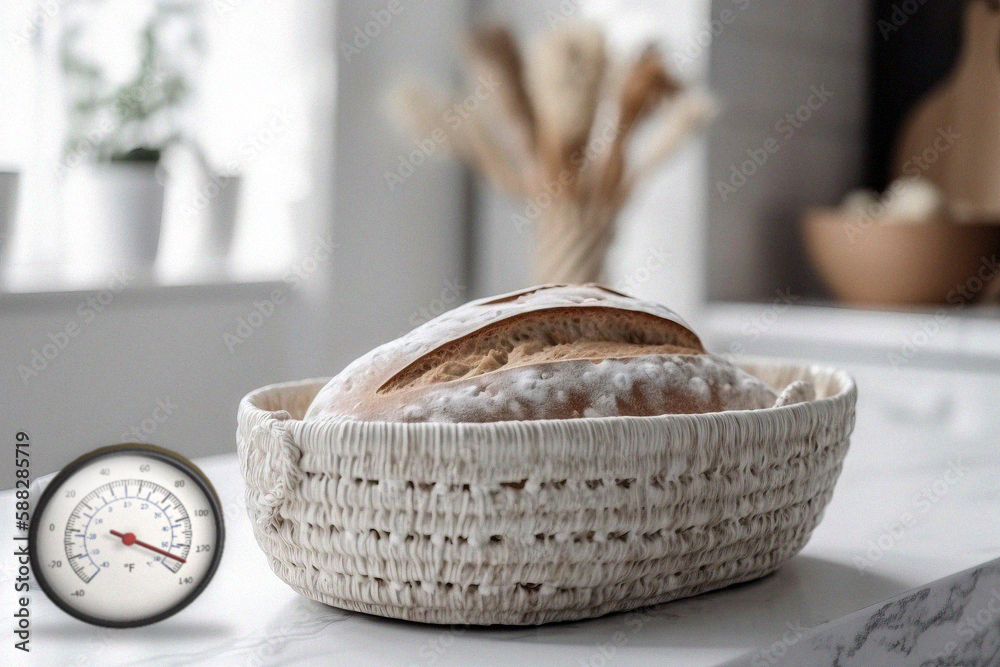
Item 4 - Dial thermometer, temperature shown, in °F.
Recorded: 130 °F
